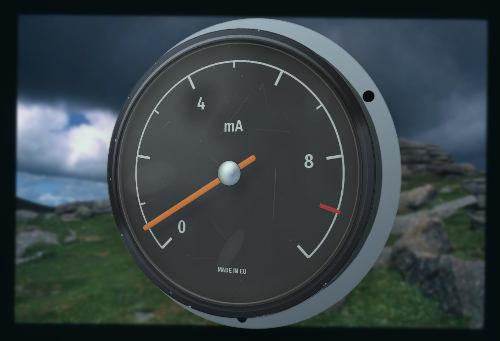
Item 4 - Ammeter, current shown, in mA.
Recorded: 0.5 mA
